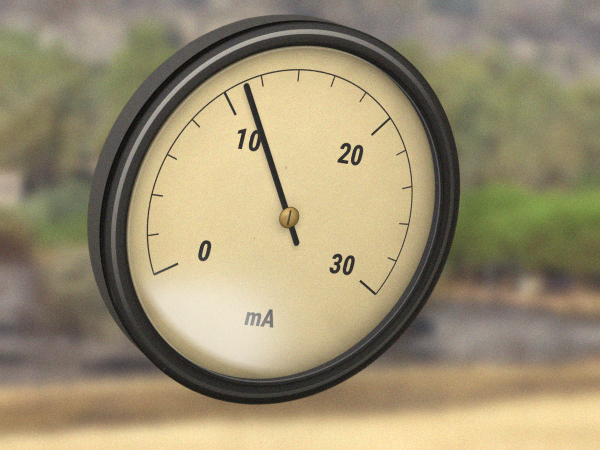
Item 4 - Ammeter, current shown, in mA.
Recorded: 11 mA
